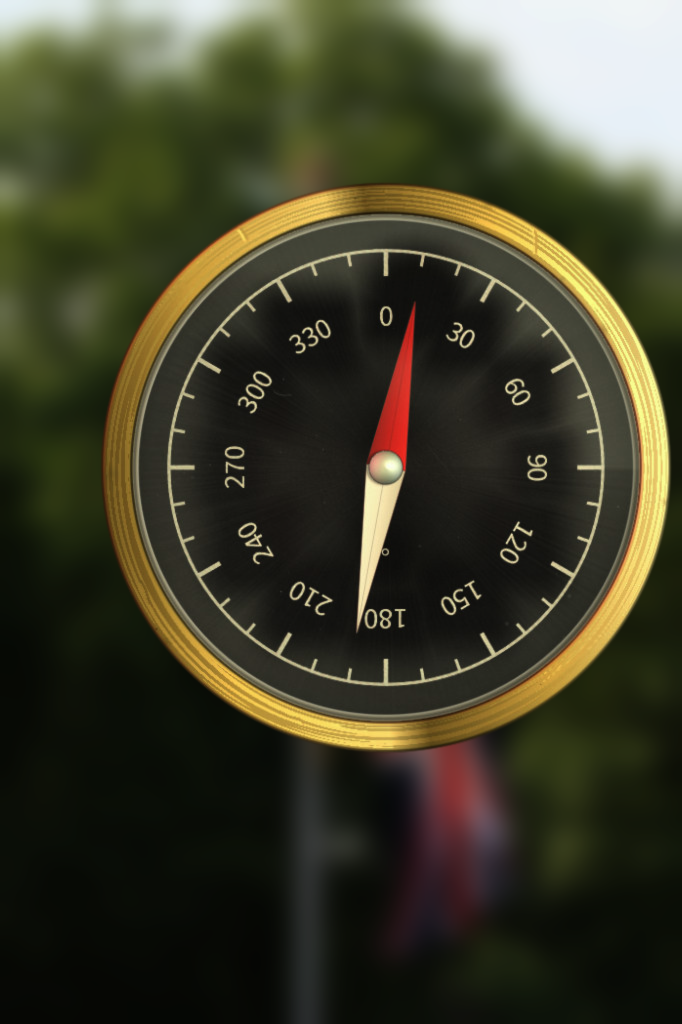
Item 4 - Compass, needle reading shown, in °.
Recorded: 10 °
